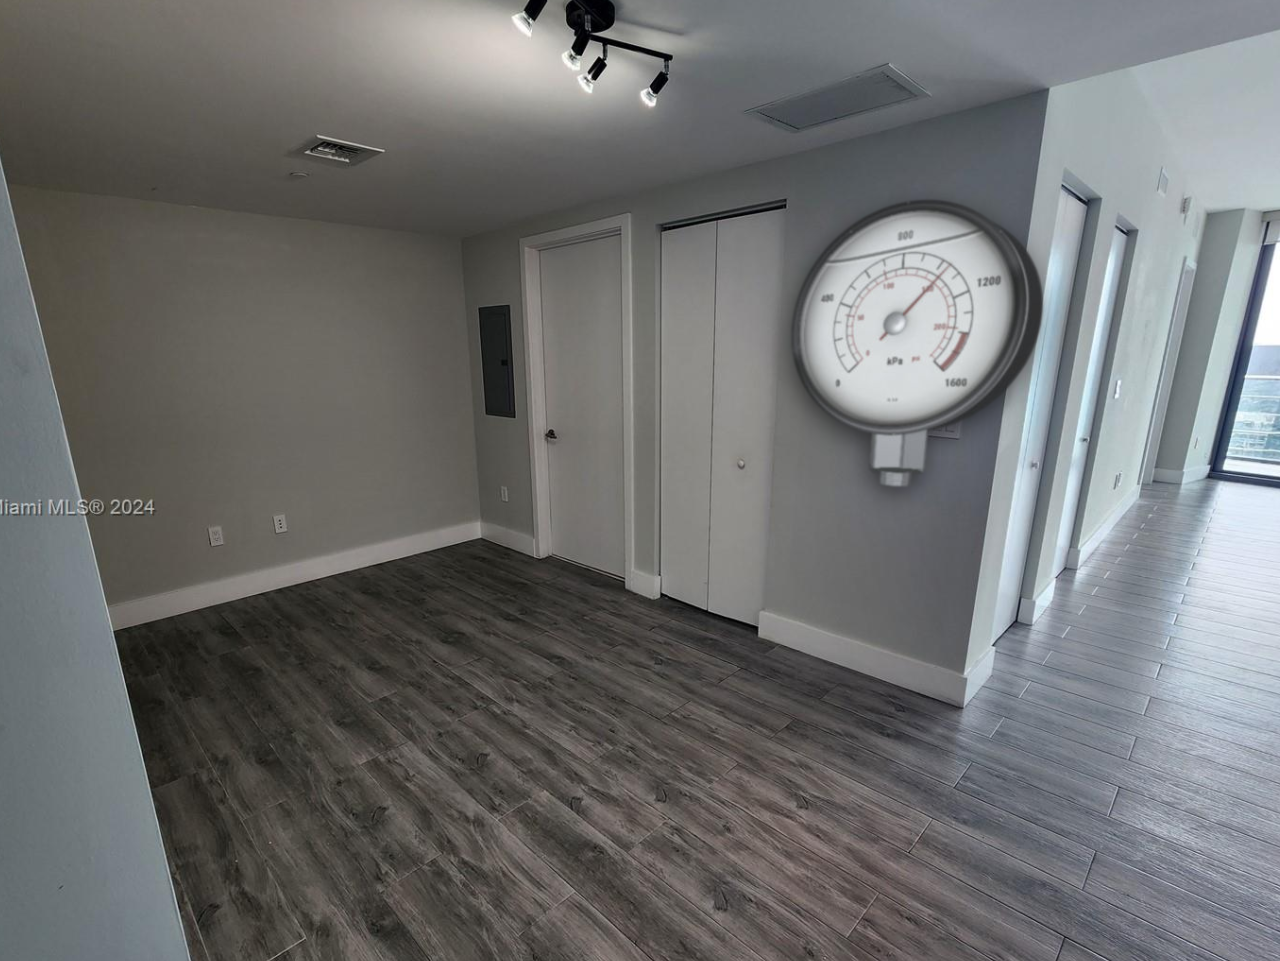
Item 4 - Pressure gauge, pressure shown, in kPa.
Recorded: 1050 kPa
